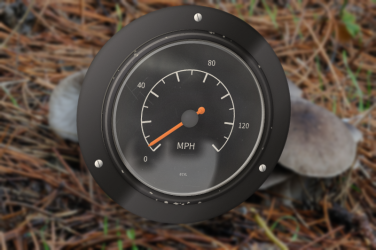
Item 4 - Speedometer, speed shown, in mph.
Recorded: 5 mph
